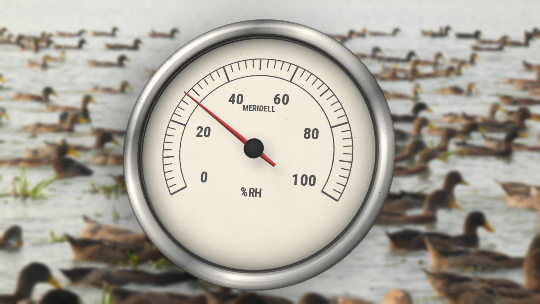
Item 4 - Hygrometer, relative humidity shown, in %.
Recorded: 28 %
